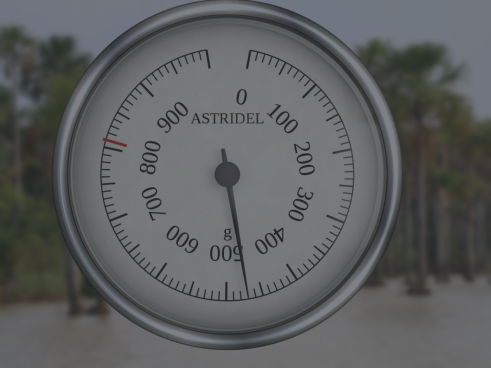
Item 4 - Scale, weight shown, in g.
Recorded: 470 g
